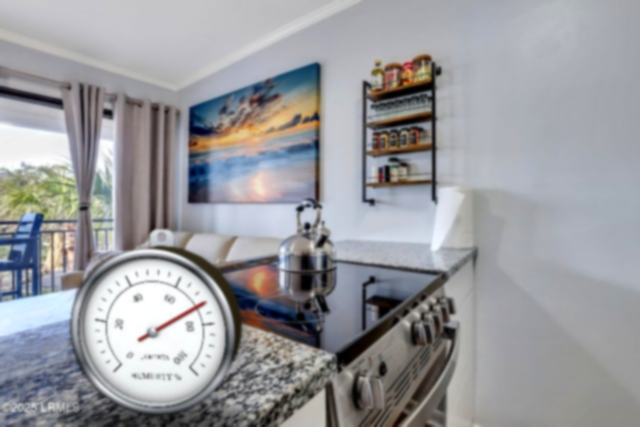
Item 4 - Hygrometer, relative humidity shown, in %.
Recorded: 72 %
